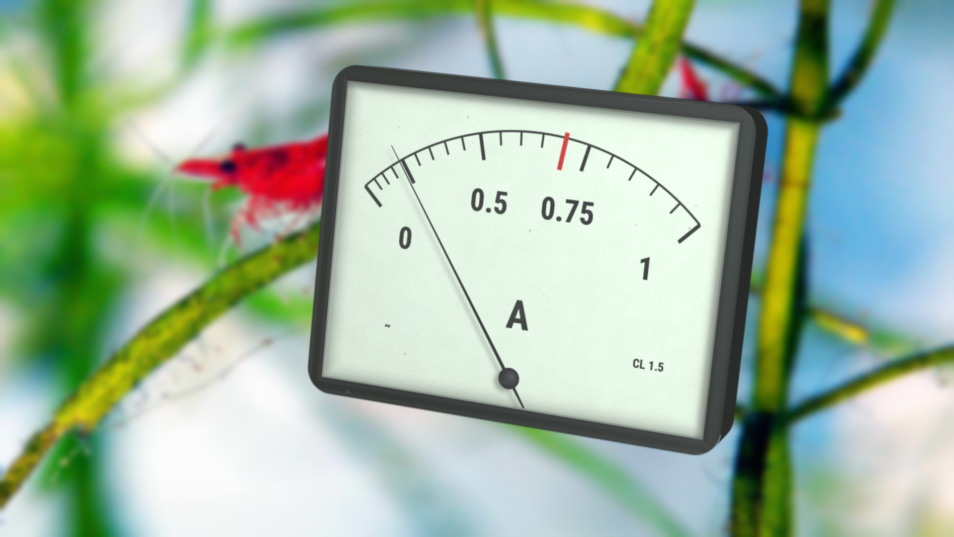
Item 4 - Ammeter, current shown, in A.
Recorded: 0.25 A
